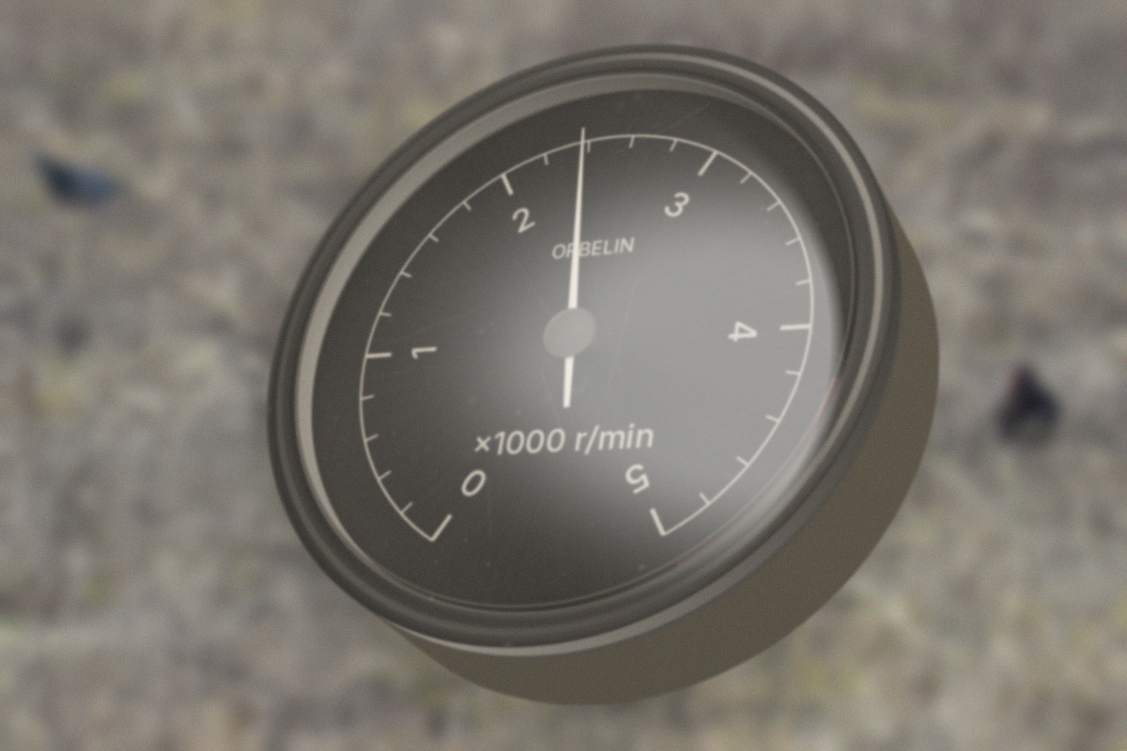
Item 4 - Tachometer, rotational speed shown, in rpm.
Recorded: 2400 rpm
